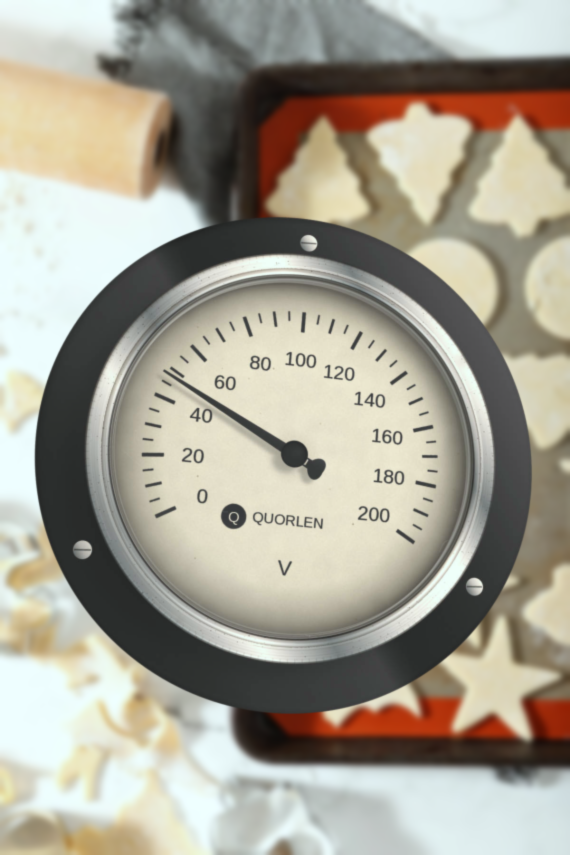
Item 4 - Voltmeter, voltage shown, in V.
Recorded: 47.5 V
